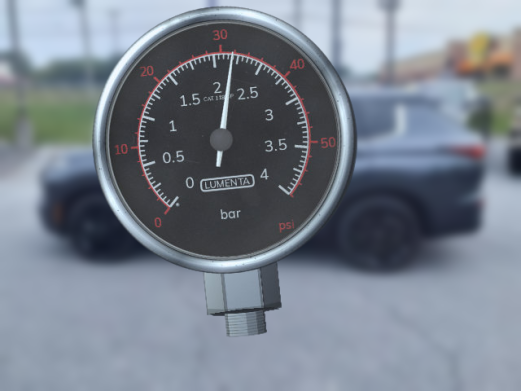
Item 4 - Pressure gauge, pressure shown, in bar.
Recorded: 2.2 bar
